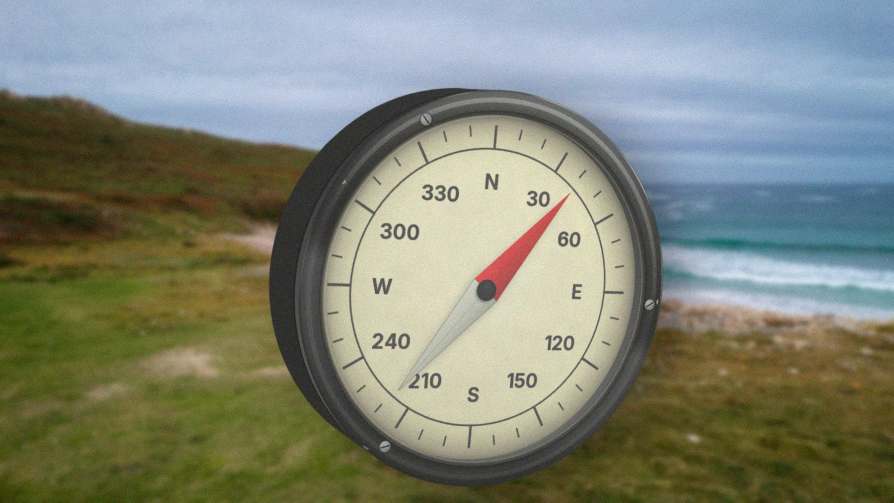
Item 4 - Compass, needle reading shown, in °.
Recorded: 40 °
